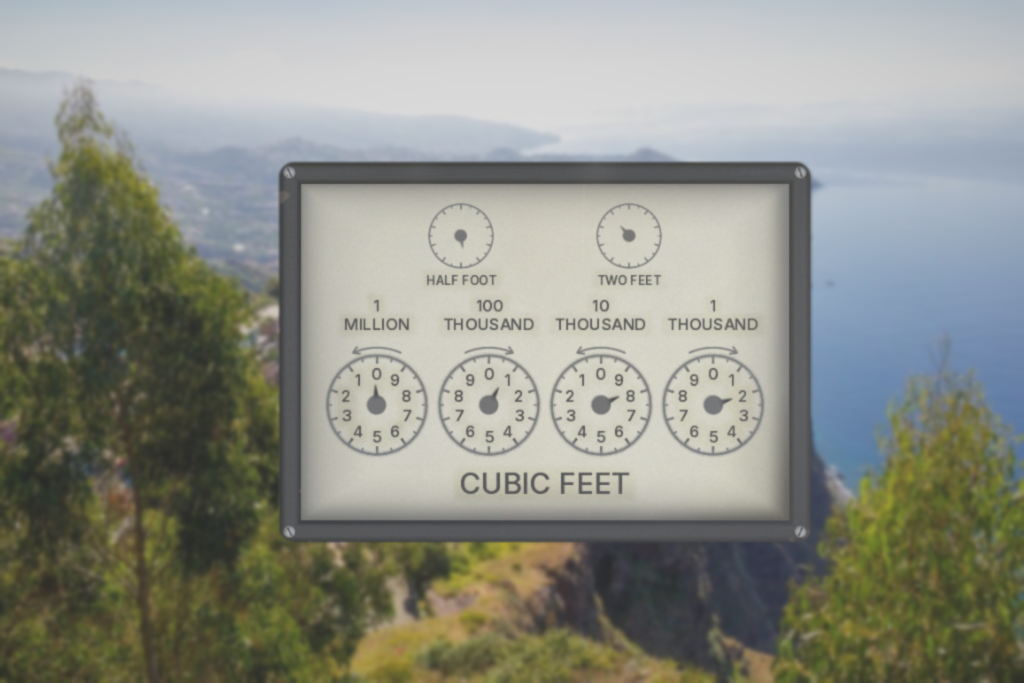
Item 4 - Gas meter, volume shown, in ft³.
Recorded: 8200 ft³
